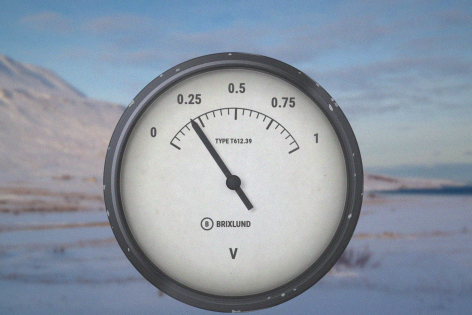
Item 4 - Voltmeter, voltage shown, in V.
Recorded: 0.2 V
